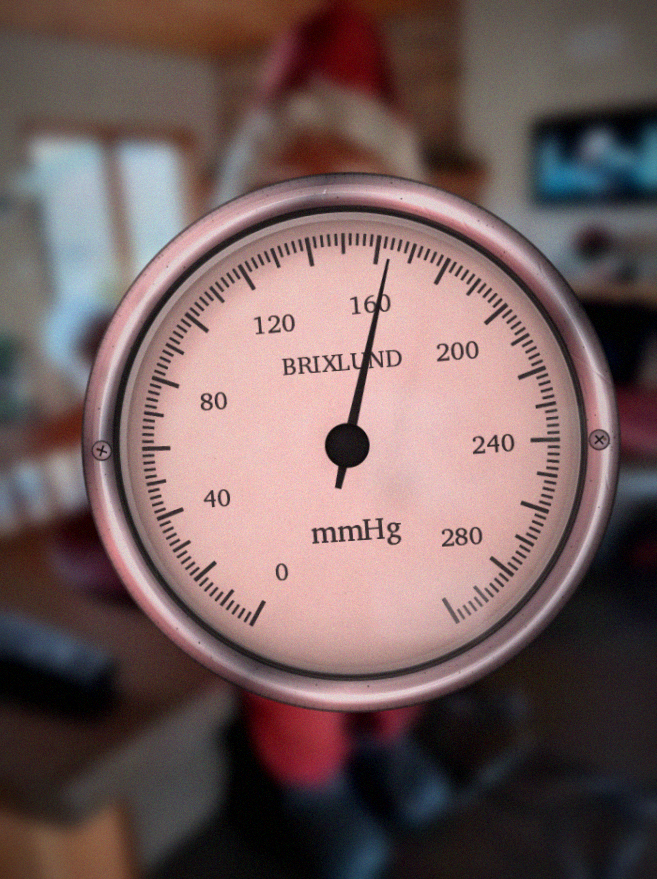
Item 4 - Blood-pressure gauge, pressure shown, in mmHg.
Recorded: 164 mmHg
